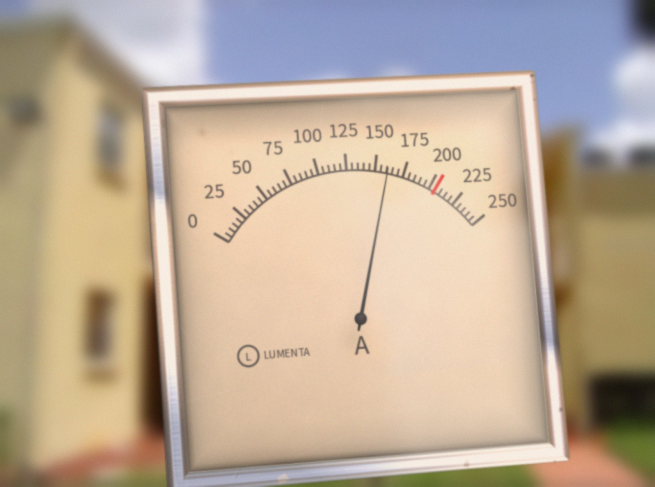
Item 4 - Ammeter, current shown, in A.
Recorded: 160 A
